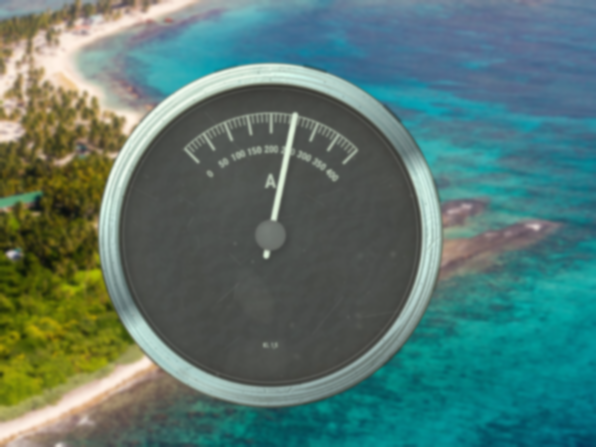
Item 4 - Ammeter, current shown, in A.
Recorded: 250 A
